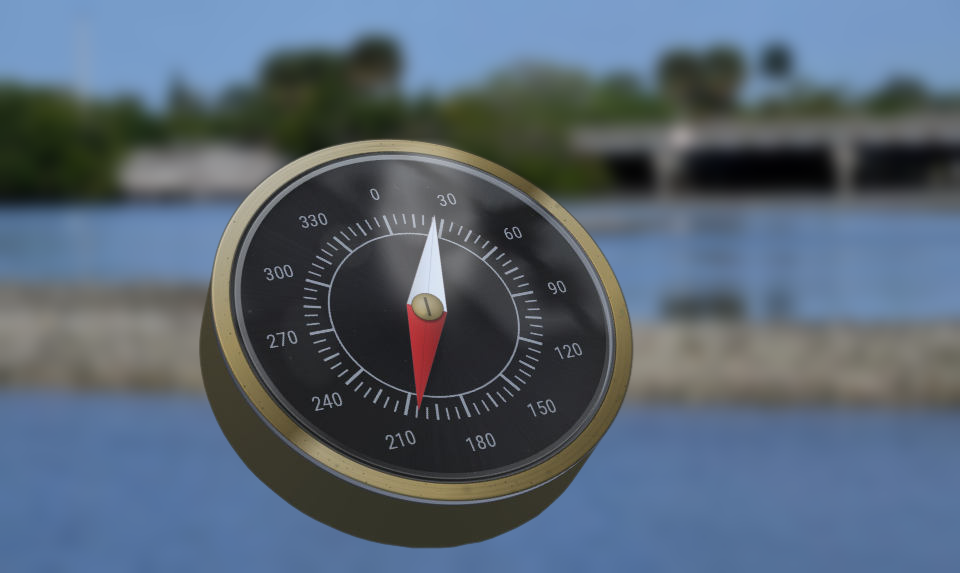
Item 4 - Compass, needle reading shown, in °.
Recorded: 205 °
